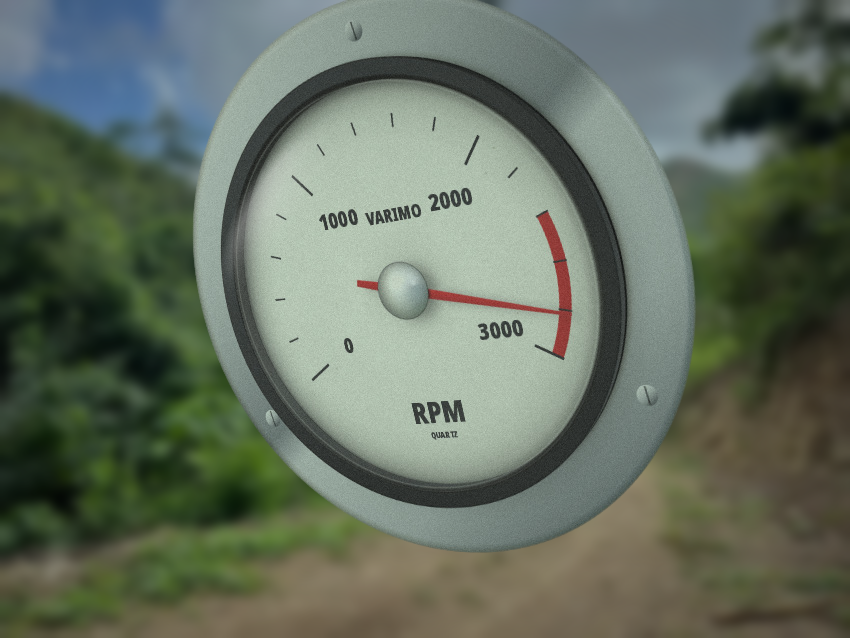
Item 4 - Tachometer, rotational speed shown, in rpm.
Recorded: 2800 rpm
